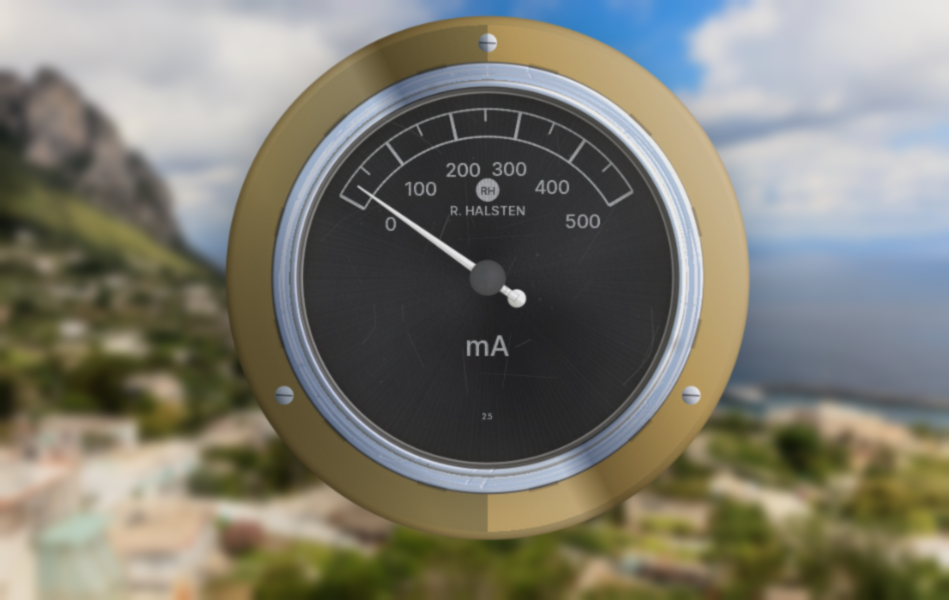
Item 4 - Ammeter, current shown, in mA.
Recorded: 25 mA
